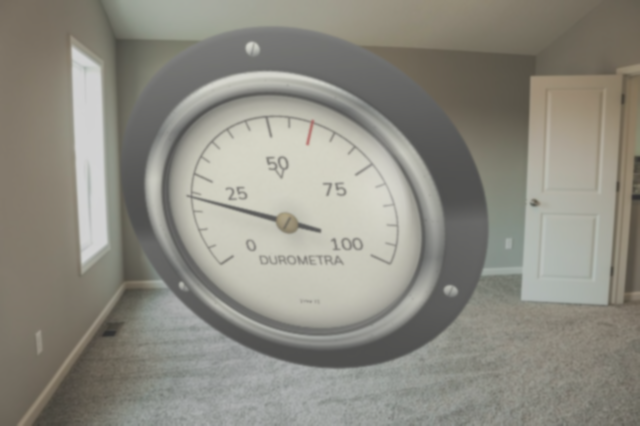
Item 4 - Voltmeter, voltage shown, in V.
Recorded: 20 V
